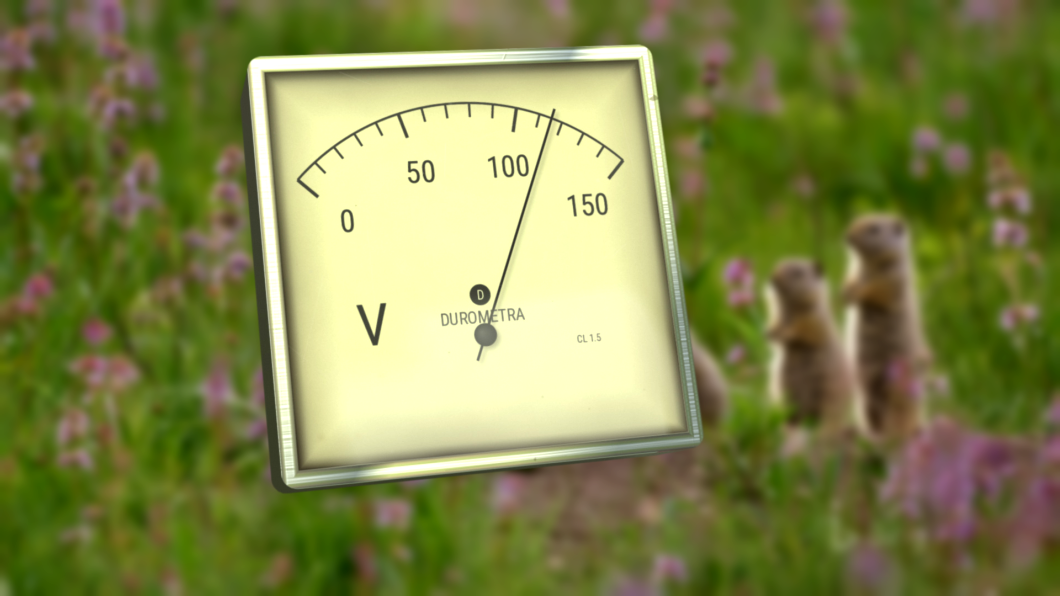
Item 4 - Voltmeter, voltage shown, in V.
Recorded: 115 V
